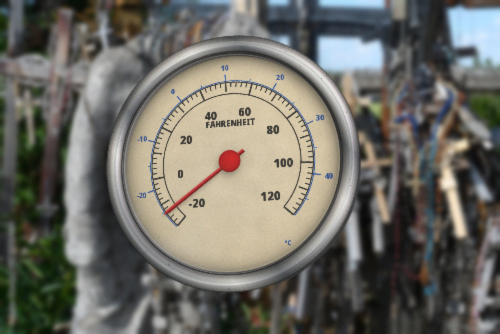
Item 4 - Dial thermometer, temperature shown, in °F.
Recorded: -14 °F
